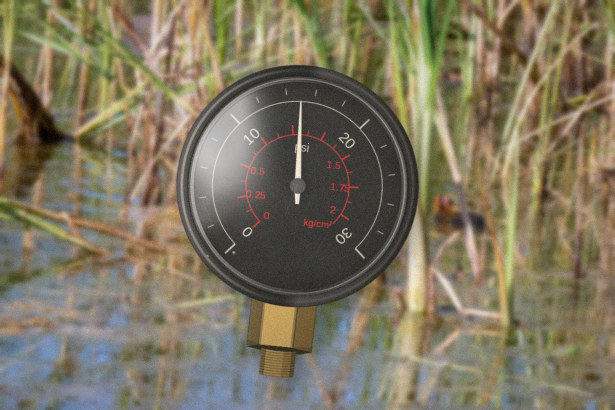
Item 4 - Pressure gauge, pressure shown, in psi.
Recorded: 15 psi
